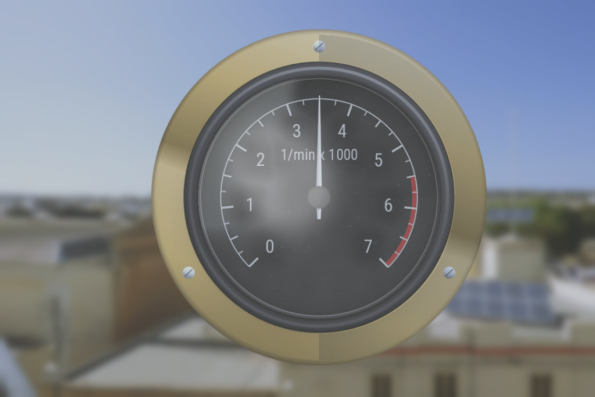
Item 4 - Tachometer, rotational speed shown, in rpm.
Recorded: 3500 rpm
